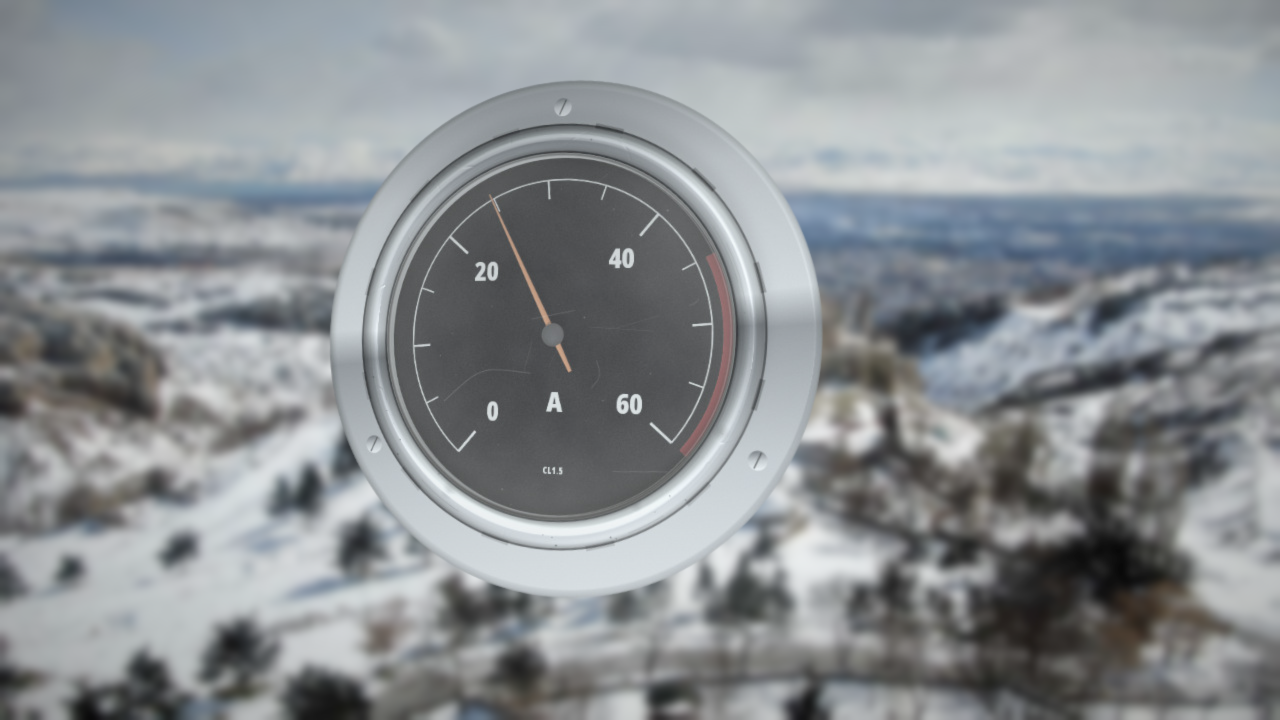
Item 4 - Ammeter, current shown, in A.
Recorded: 25 A
